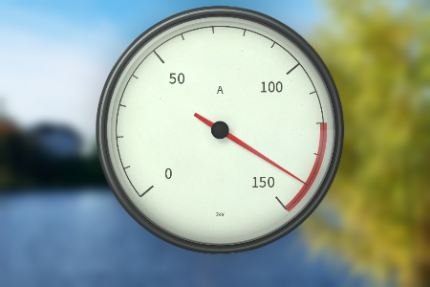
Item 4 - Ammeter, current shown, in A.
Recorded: 140 A
